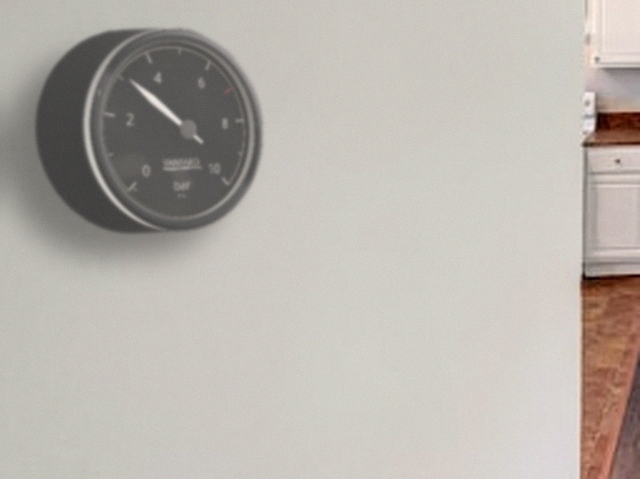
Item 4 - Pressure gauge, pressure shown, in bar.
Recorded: 3 bar
